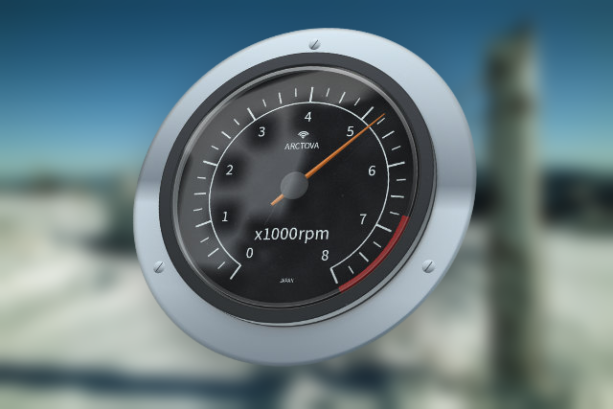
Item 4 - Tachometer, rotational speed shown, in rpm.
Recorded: 5250 rpm
